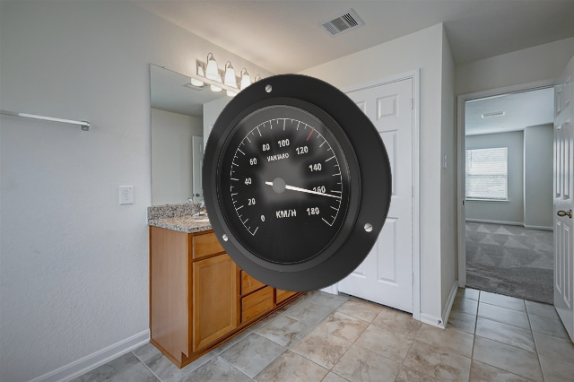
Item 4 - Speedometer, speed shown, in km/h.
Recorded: 162.5 km/h
